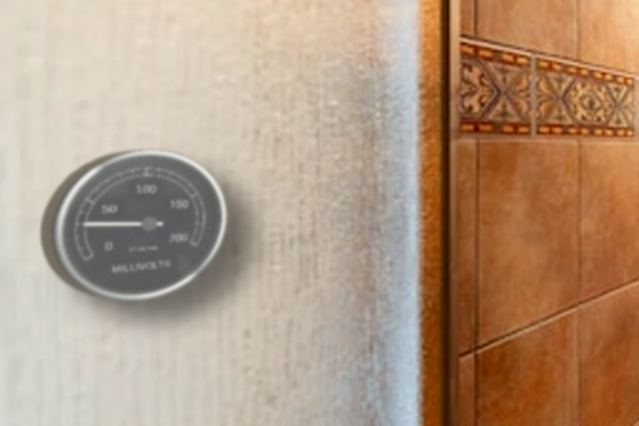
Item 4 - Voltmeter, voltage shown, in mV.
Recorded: 30 mV
